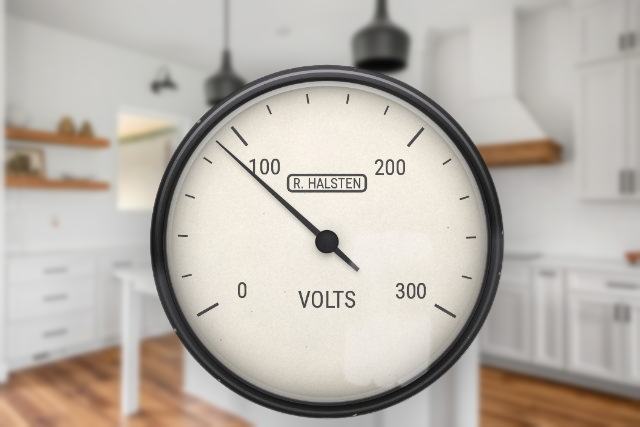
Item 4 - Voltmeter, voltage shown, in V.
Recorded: 90 V
